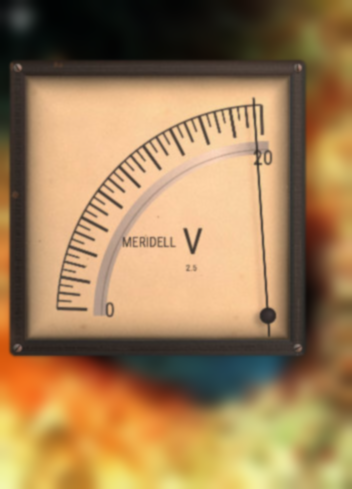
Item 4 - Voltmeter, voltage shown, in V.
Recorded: 19.5 V
